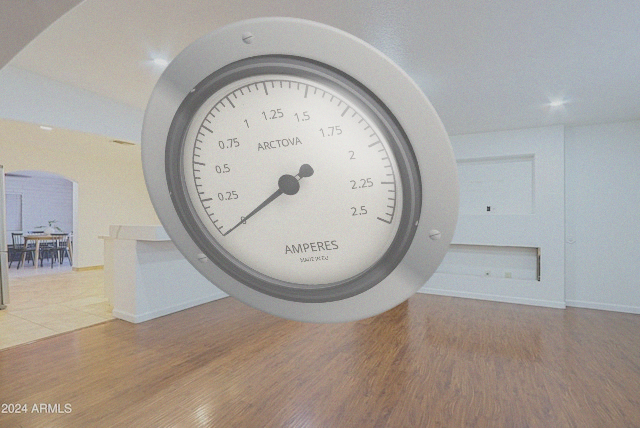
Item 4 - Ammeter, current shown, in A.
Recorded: 0 A
